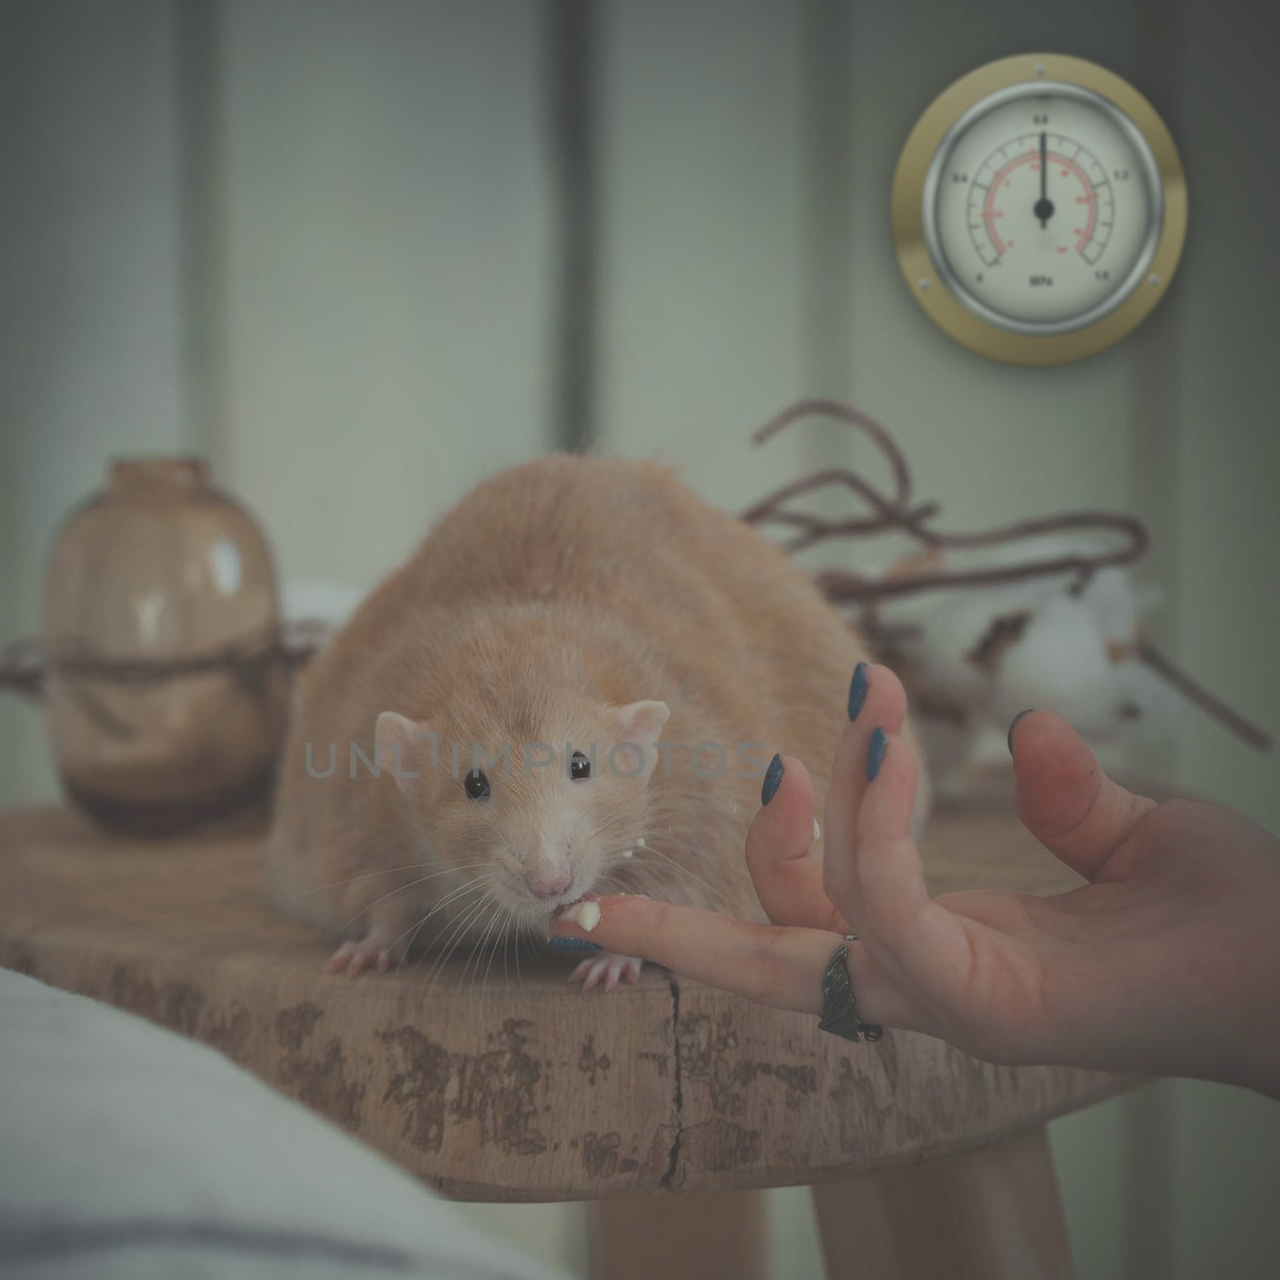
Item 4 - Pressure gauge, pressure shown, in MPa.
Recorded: 0.8 MPa
